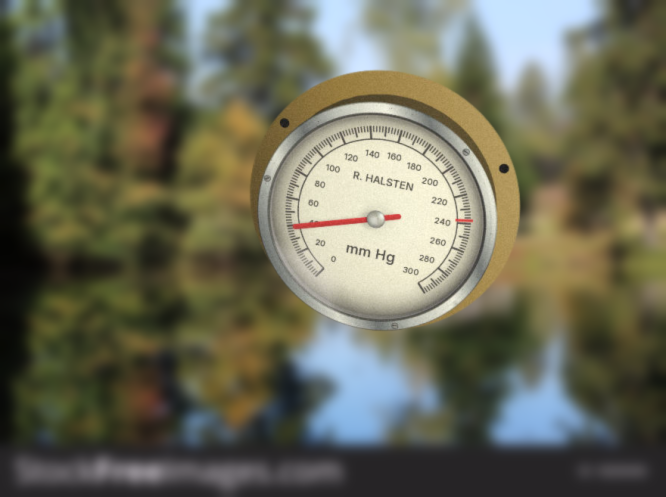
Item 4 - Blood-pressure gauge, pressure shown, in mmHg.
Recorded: 40 mmHg
